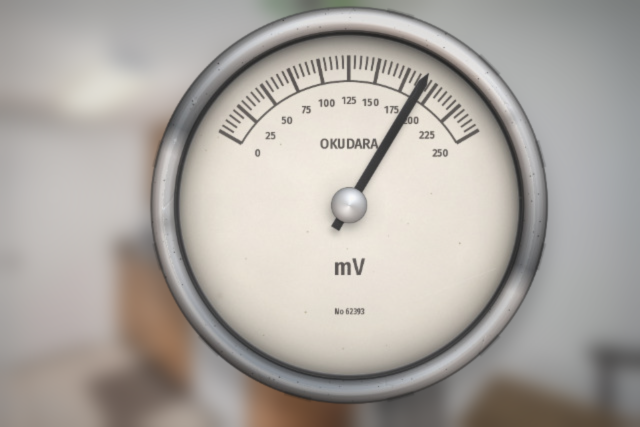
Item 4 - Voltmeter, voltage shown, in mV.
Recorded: 190 mV
